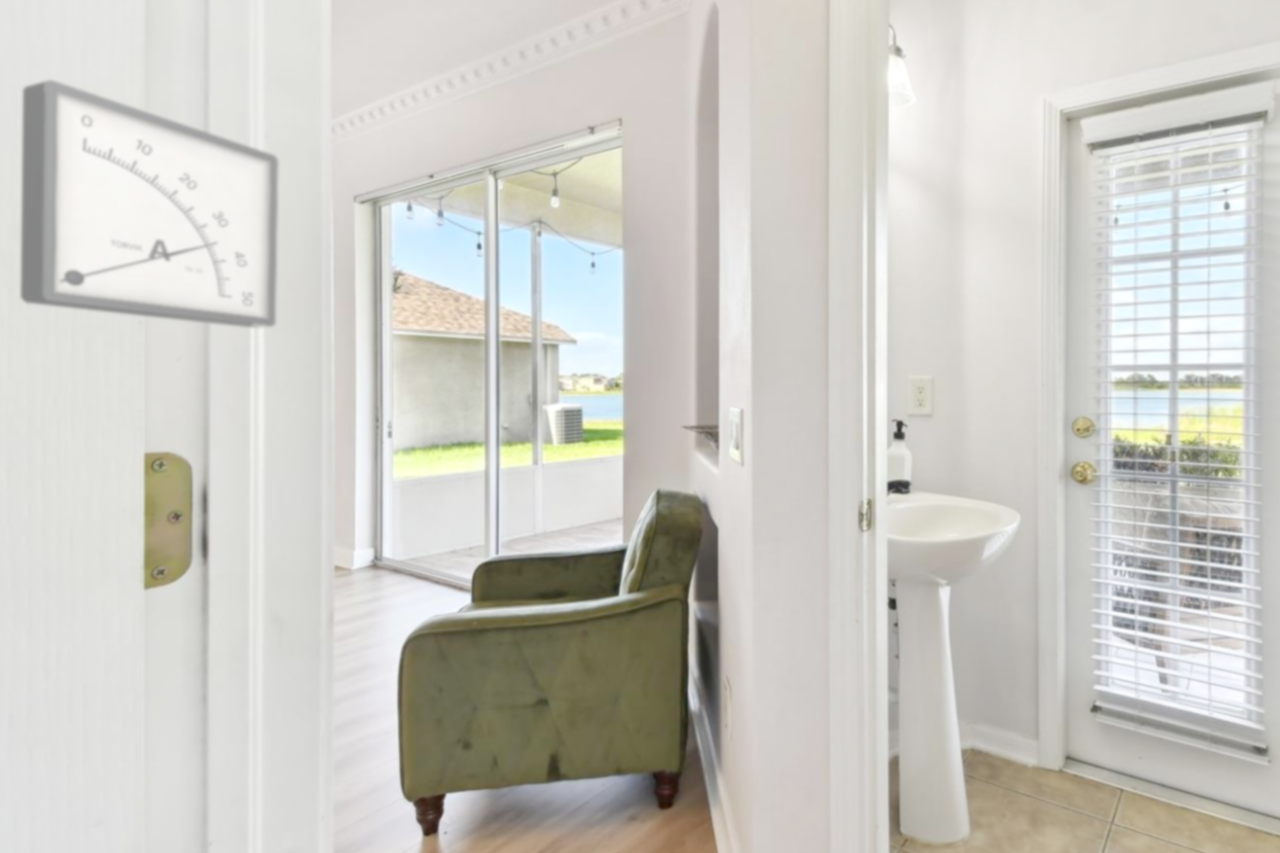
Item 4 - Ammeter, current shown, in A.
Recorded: 35 A
